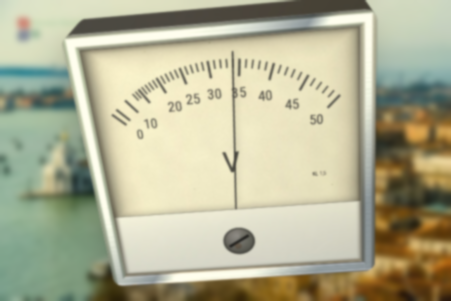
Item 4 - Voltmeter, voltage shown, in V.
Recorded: 34 V
